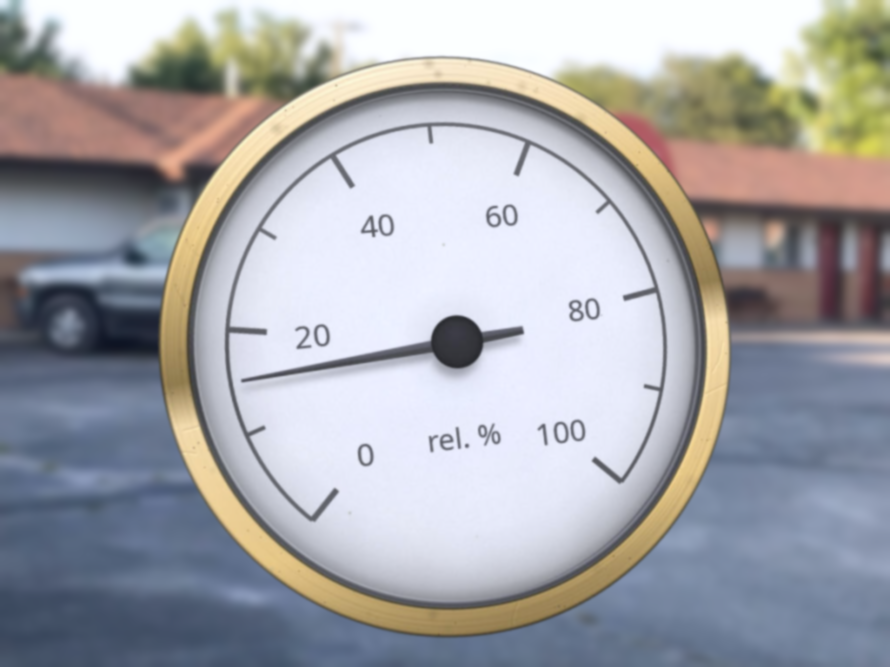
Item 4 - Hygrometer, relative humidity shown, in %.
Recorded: 15 %
